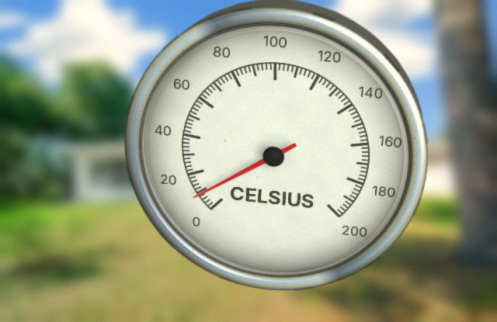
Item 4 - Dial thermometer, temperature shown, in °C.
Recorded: 10 °C
